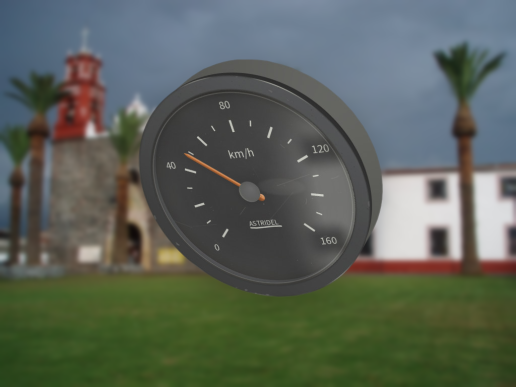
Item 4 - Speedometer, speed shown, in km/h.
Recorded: 50 km/h
